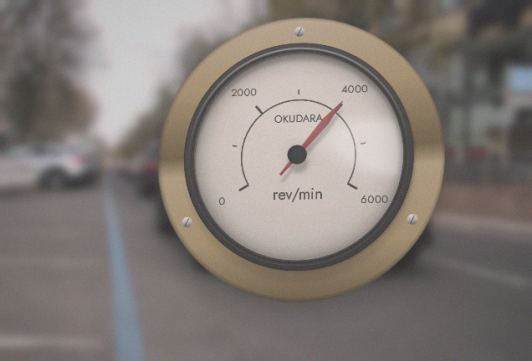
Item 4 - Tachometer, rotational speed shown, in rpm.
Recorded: 4000 rpm
